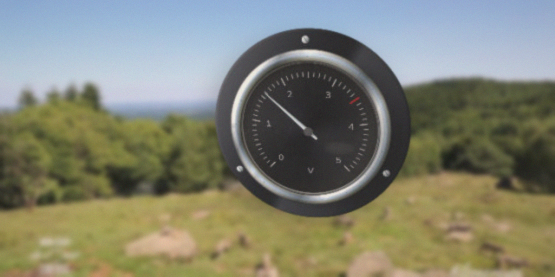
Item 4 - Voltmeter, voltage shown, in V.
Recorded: 1.6 V
